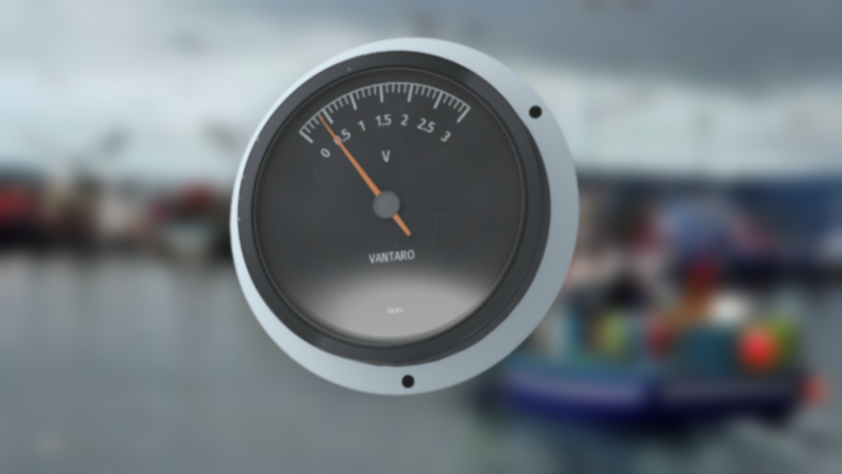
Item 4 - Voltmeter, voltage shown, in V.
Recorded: 0.4 V
